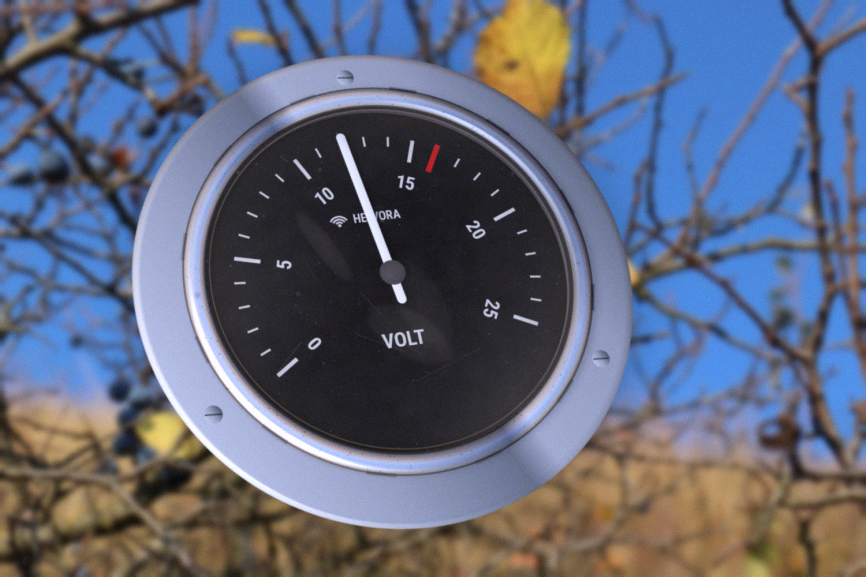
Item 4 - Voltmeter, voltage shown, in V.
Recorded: 12 V
